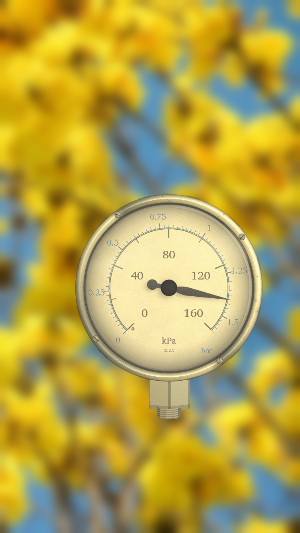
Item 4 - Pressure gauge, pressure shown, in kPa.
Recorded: 140 kPa
